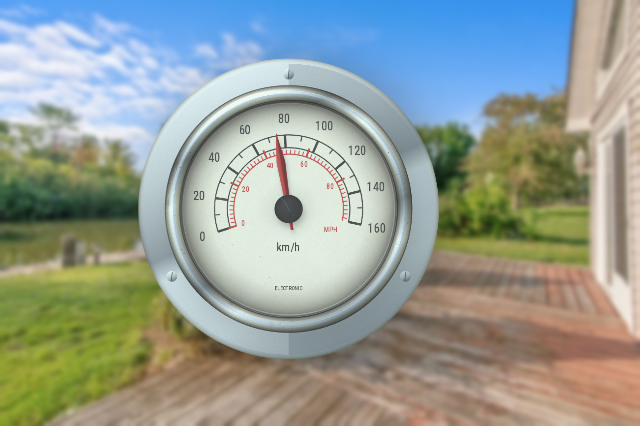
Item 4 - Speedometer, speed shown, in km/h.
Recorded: 75 km/h
